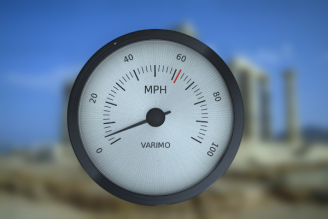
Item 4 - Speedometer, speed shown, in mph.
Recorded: 4 mph
